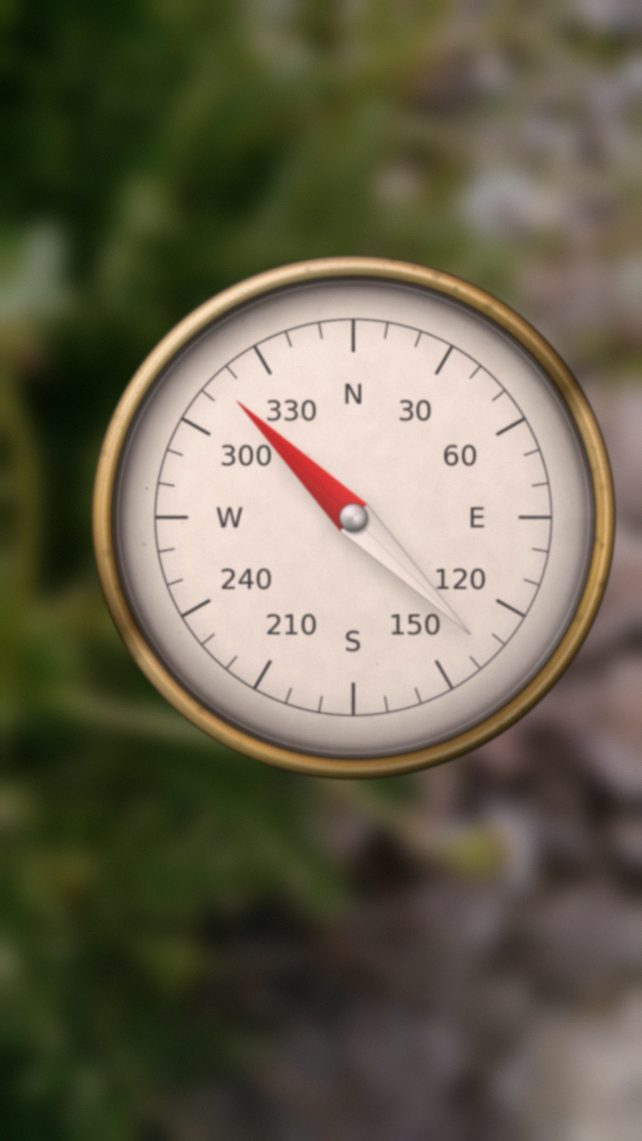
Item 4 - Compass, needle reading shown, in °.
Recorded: 315 °
